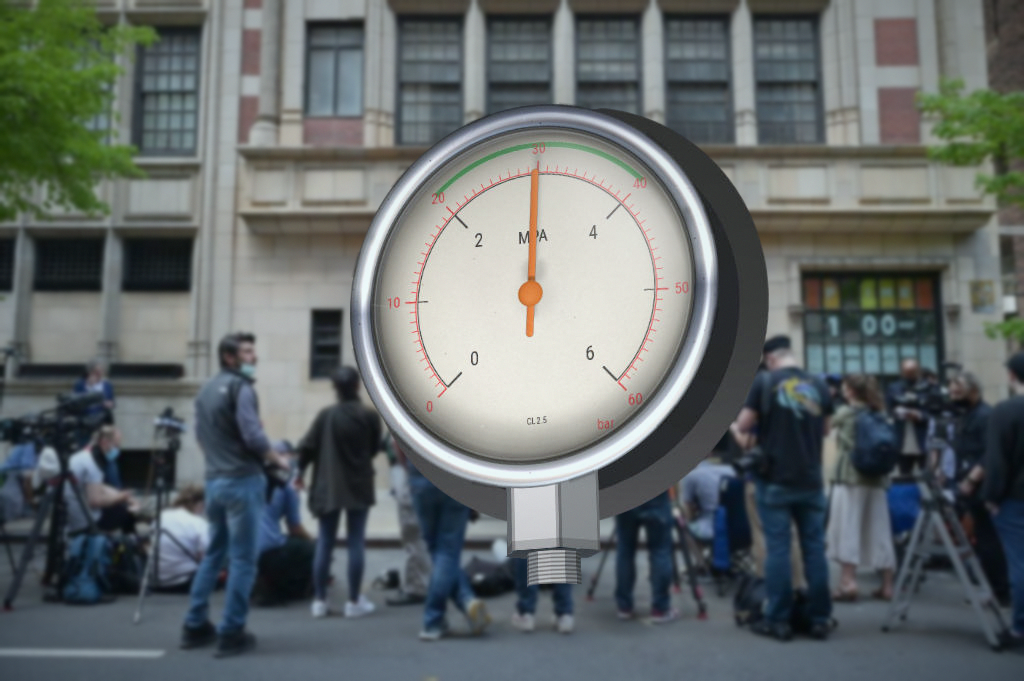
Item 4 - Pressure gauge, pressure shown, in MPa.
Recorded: 3 MPa
